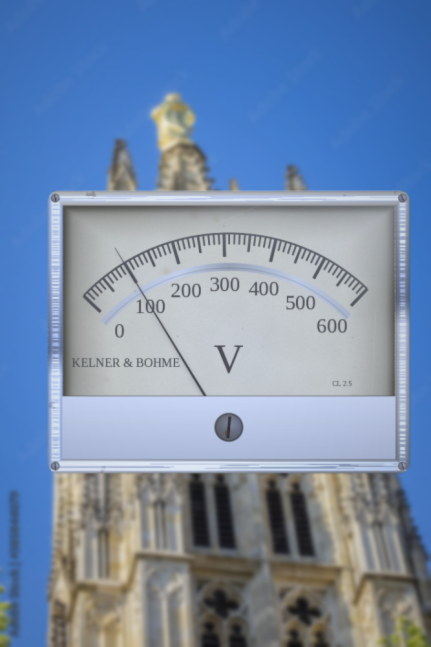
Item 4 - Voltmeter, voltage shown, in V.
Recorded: 100 V
